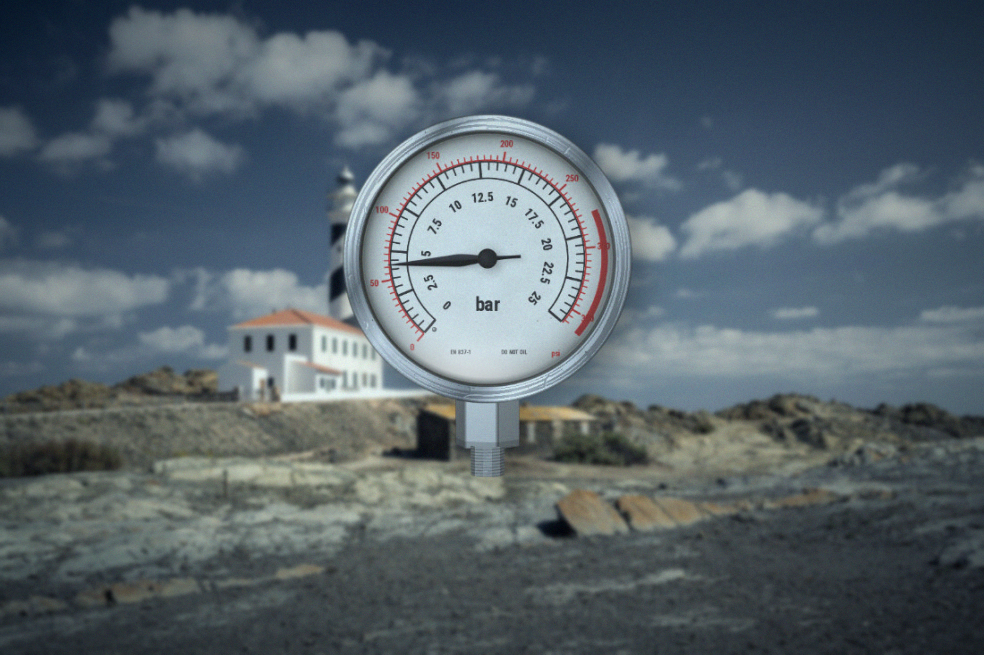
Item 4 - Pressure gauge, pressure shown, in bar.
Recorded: 4.25 bar
